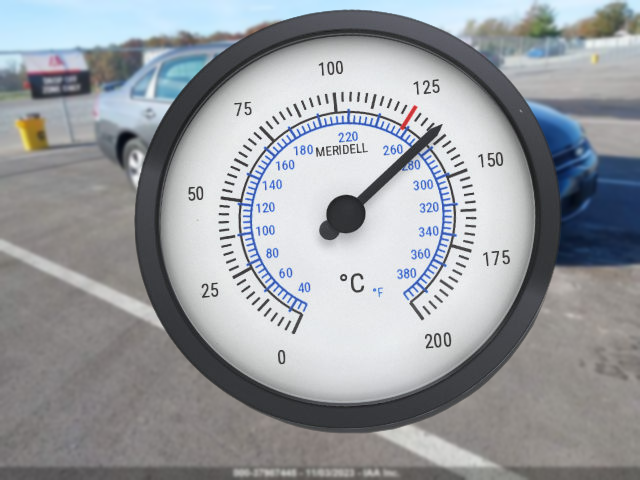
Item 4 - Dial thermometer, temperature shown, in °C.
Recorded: 135 °C
